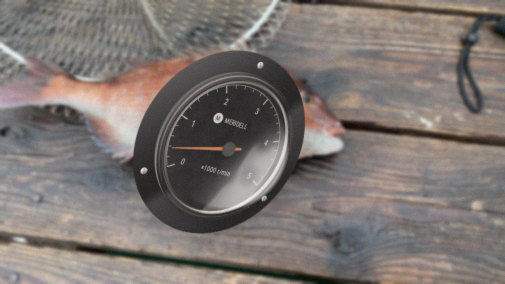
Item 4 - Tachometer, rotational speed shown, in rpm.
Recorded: 400 rpm
